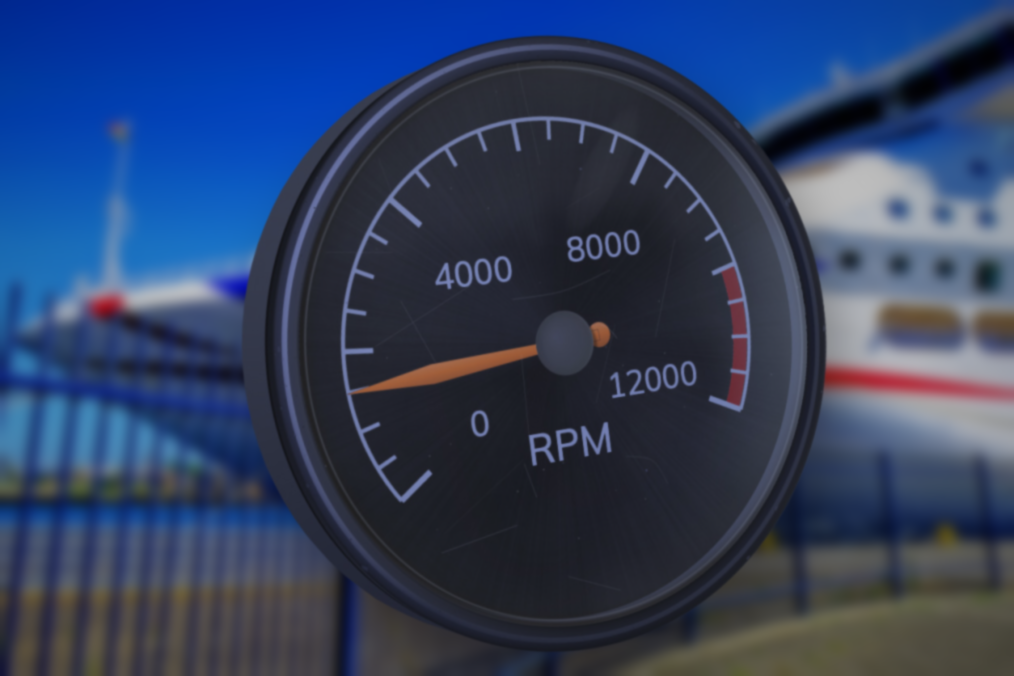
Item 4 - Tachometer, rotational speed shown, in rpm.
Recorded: 1500 rpm
